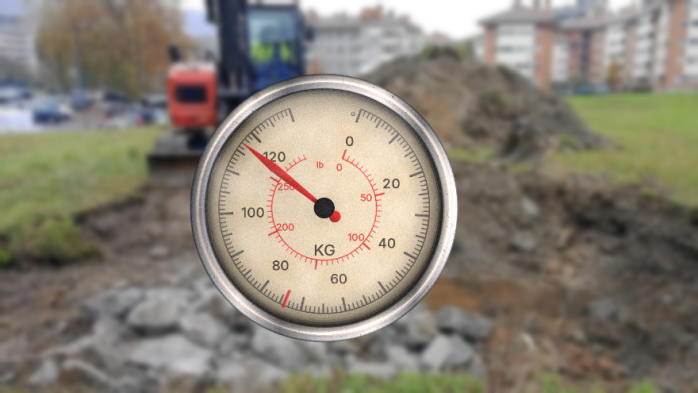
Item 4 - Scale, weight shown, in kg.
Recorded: 117 kg
